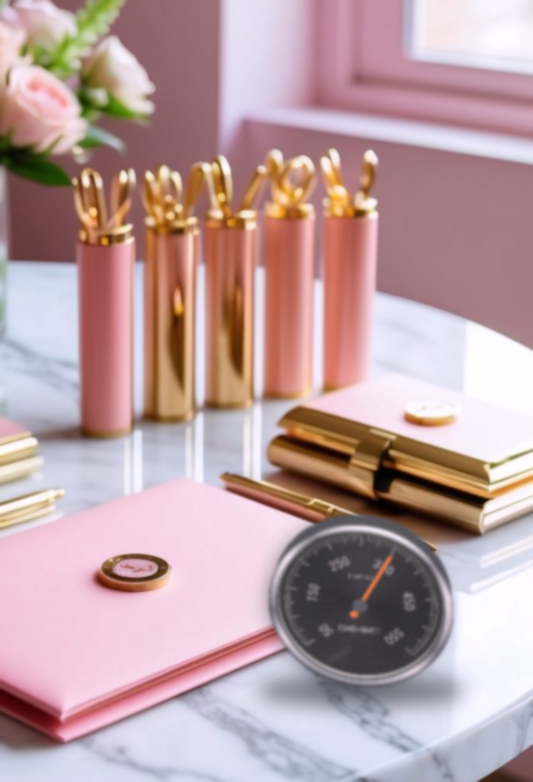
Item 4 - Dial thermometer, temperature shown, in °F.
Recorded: 350 °F
